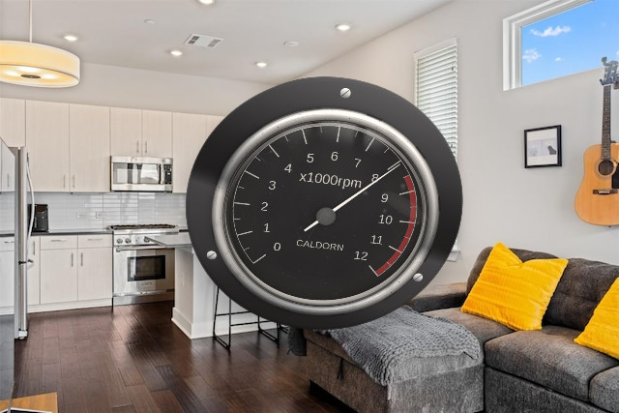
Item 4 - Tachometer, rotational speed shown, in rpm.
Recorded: 8000 rpm
